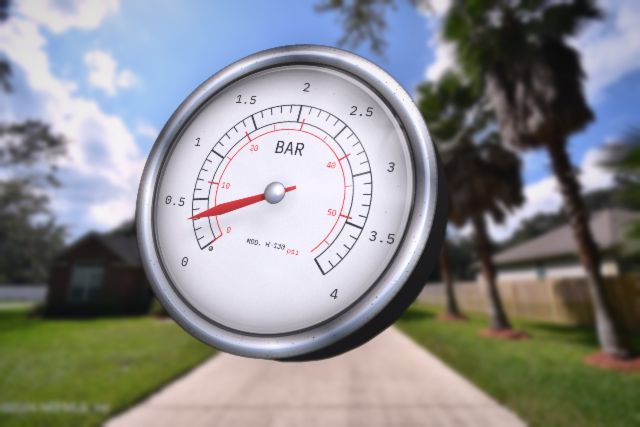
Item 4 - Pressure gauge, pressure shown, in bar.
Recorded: 0.3 bar
